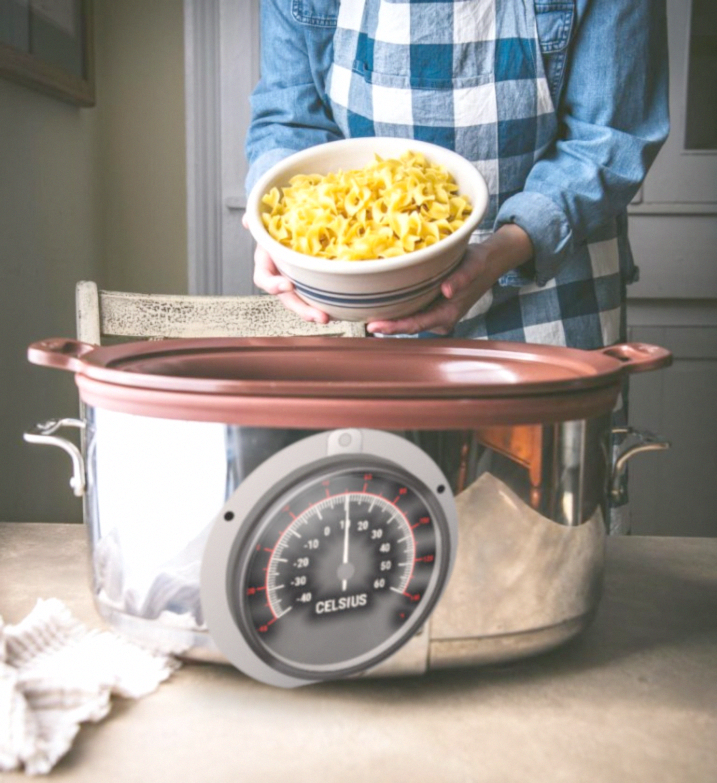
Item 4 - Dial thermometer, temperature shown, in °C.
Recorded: 10 °C
